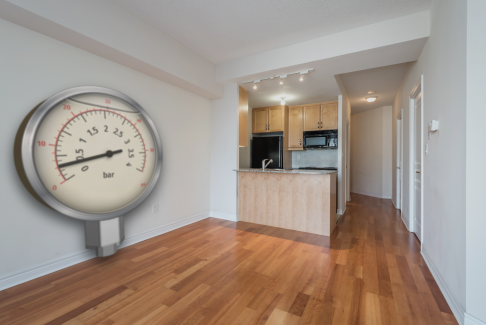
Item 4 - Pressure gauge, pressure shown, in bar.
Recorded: 0.3 bar
